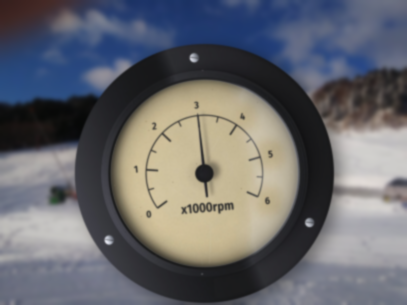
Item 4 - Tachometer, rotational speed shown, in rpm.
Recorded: 3000 rpm
